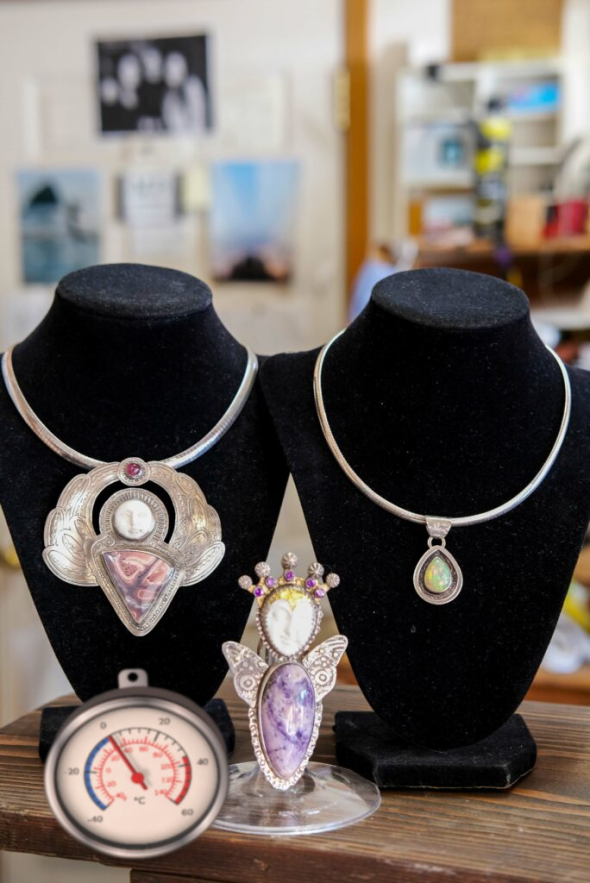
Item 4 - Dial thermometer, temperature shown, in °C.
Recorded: 0 °C
